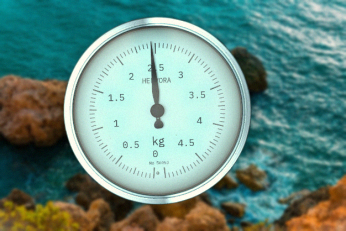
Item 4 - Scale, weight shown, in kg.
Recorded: 2.45 kg
